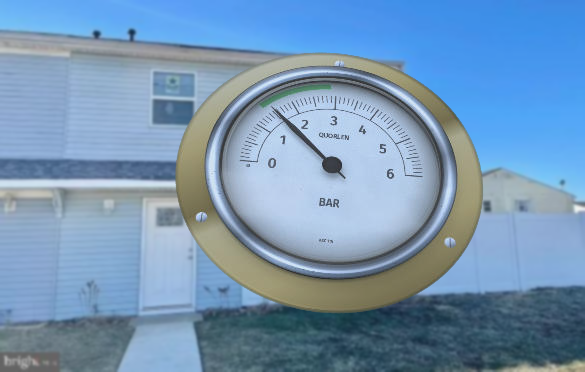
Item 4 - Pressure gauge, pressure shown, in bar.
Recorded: 1.5 bar
